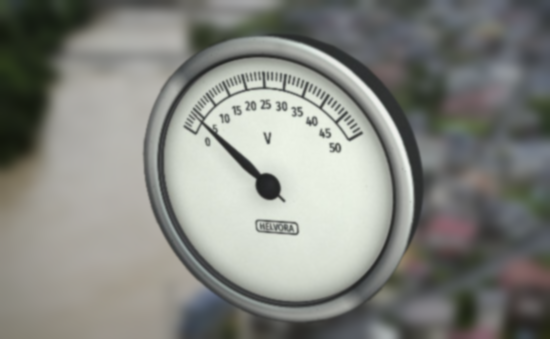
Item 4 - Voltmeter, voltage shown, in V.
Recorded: 5 V
